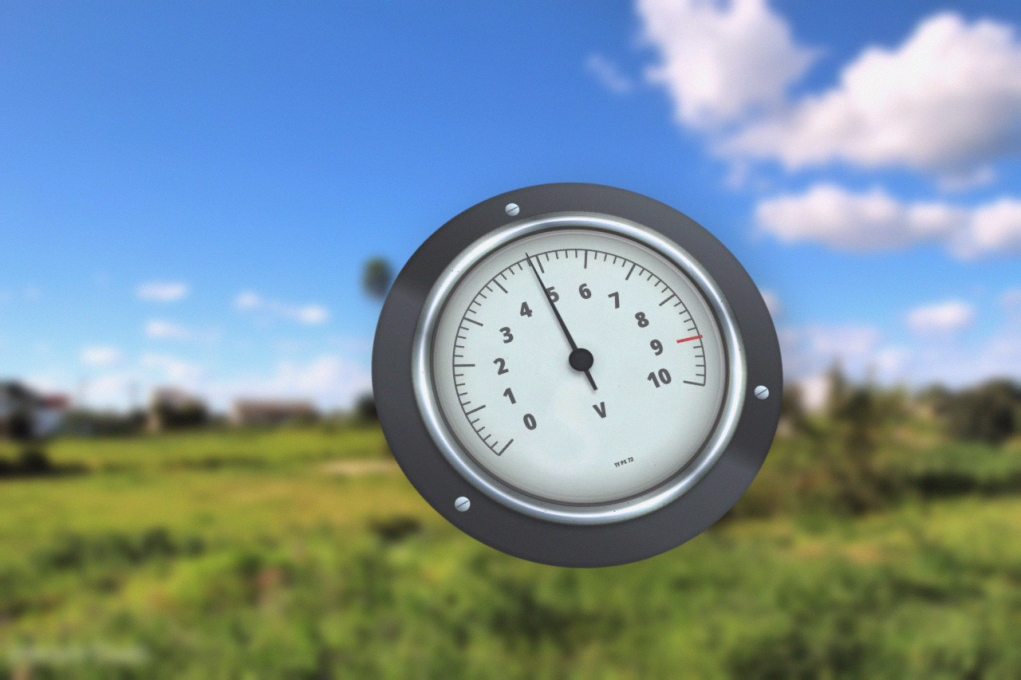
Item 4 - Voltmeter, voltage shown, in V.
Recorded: 4.8 V
